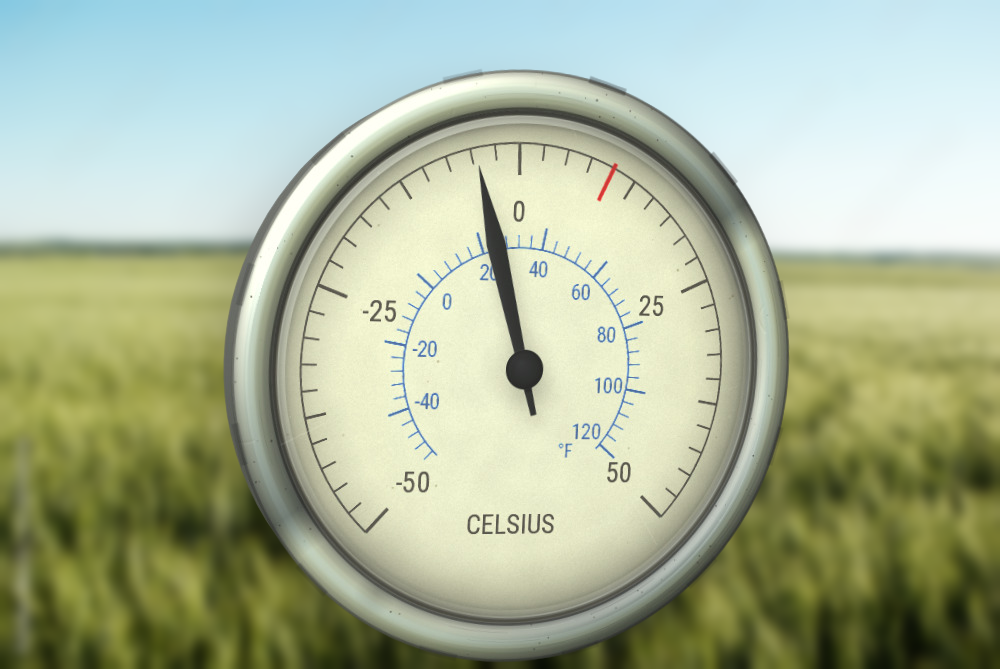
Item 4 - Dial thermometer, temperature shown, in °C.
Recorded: -5 °C
